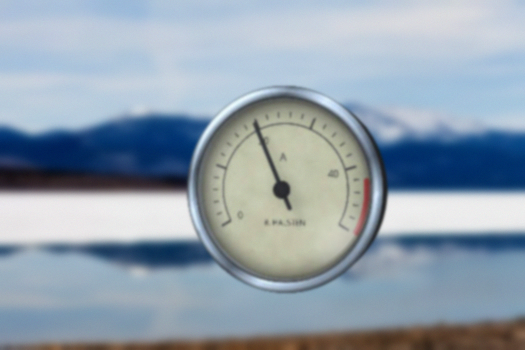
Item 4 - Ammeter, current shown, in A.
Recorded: 20 A
